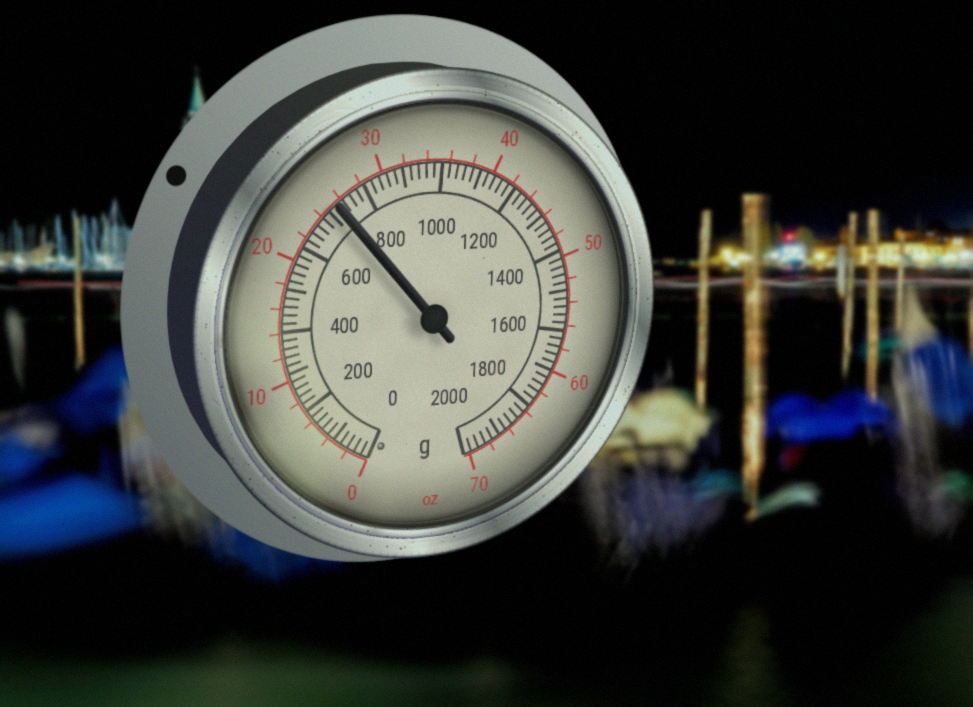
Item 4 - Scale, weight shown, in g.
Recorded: 720 g
